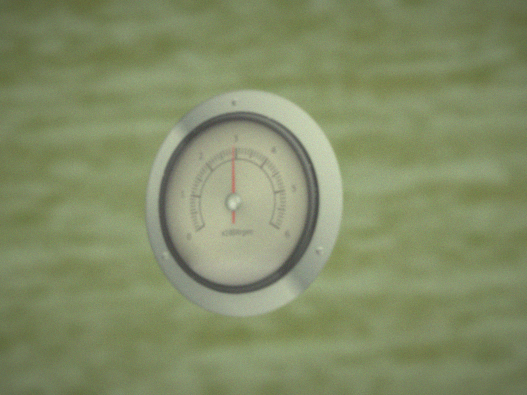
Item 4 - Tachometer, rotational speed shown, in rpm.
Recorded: 3000 rpm
